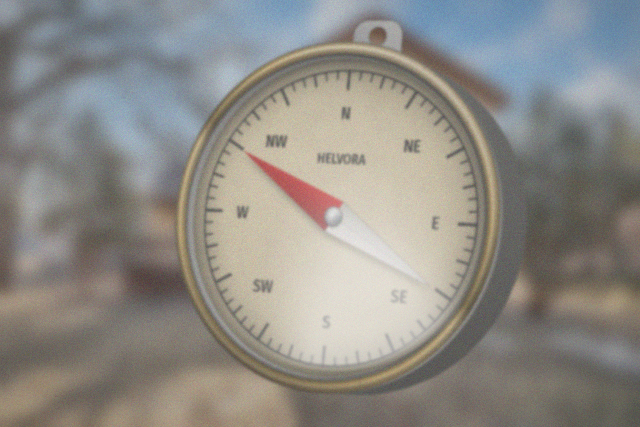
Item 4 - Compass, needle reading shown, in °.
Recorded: 300 °
